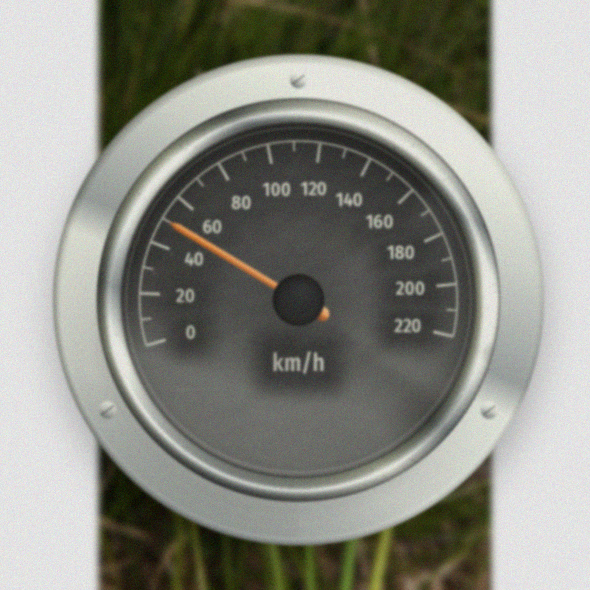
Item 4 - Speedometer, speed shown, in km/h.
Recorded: 50 km/h
